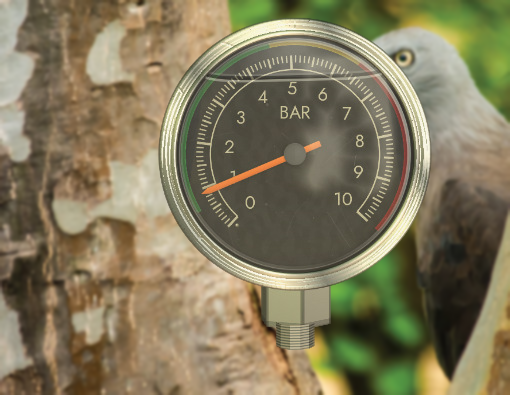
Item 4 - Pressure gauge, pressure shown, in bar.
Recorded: 0.9 bar
